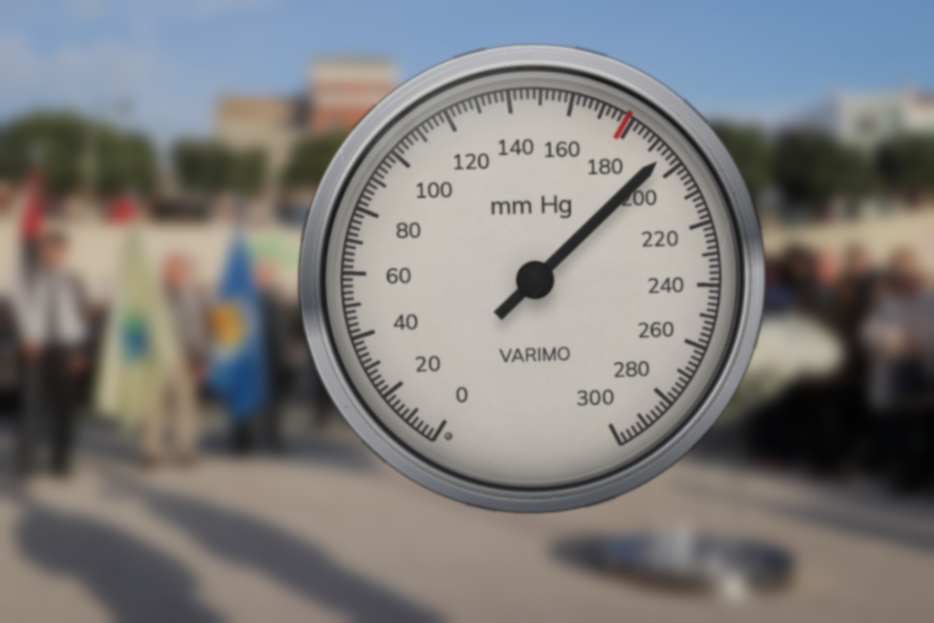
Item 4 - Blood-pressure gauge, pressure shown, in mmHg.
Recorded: 194 mmHg
